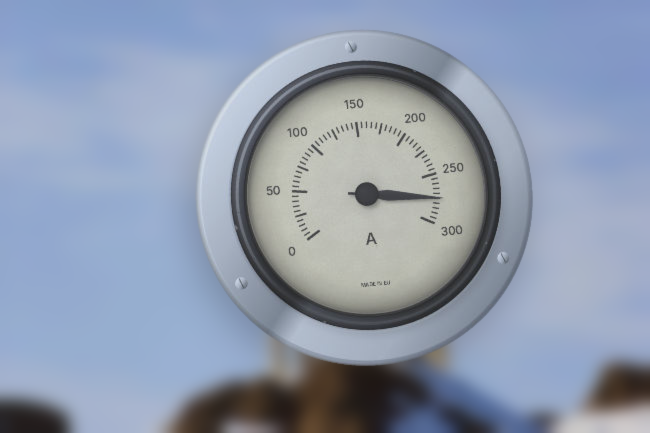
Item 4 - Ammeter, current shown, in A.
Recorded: 275 A
